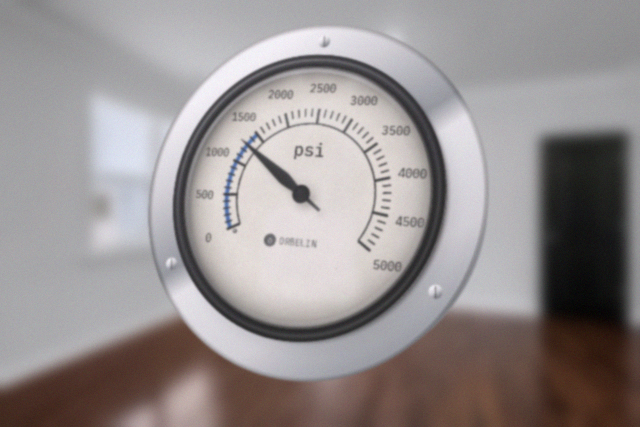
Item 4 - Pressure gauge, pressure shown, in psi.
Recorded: 1300 psi
